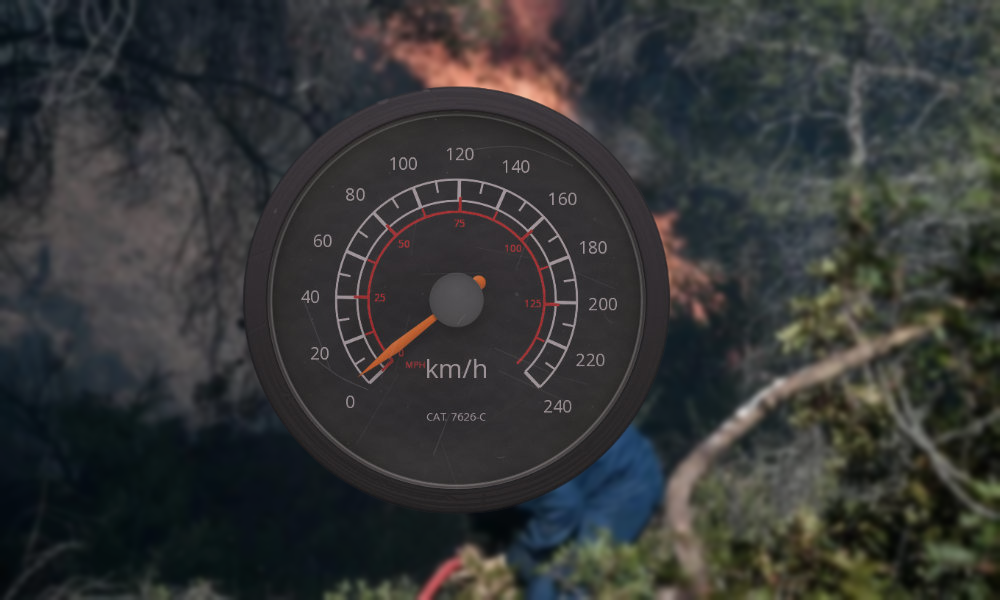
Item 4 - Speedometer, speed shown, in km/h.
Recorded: 5 km/h
